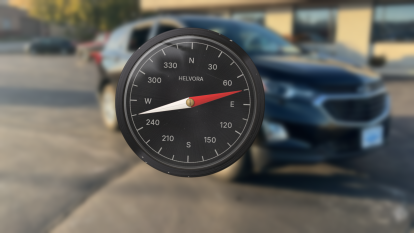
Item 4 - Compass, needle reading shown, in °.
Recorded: 75 °
